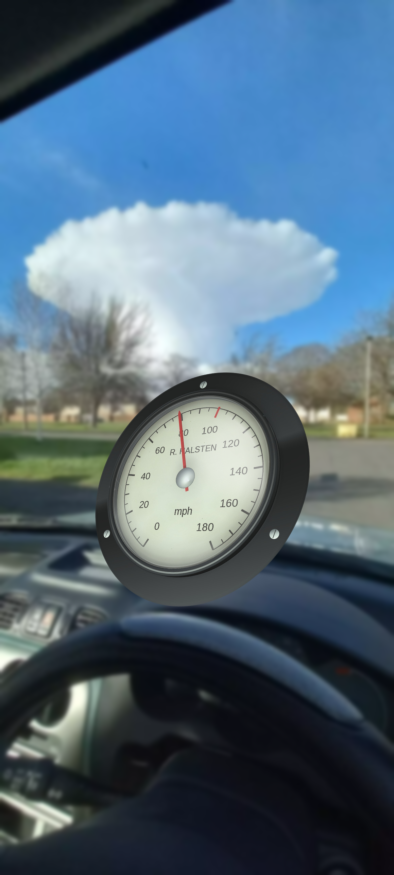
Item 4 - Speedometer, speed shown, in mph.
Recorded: 80 mph
